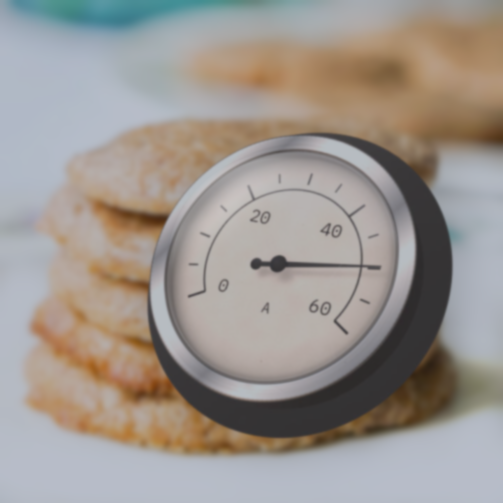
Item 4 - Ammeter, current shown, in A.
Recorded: 50 A
